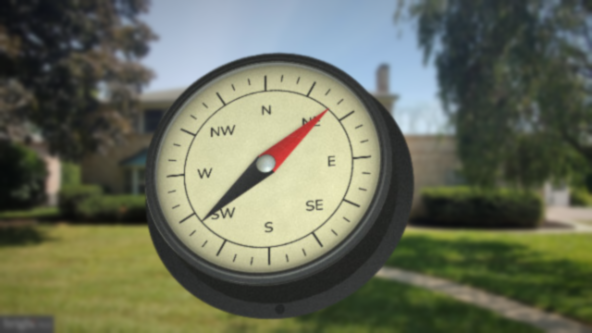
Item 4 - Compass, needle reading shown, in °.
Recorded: 50 °
